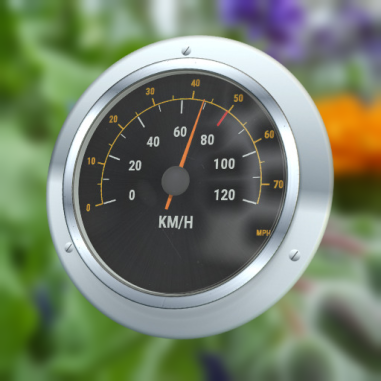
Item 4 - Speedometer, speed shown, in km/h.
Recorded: 70 km/h
